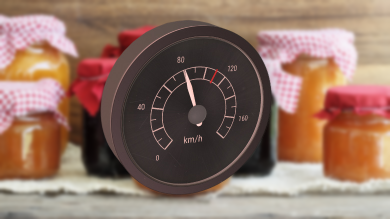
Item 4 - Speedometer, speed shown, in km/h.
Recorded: 80 km/h
